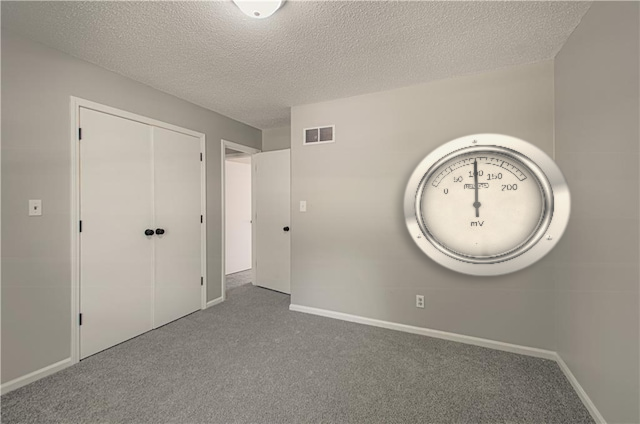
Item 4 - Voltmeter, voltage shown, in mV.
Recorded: 100 mV
